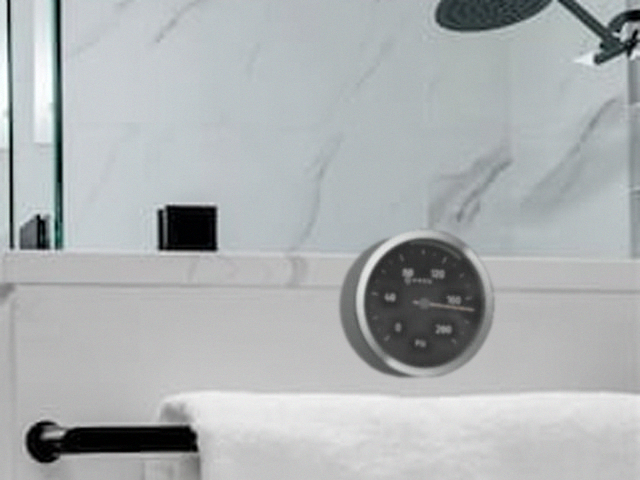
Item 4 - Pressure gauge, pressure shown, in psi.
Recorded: 170 psi
